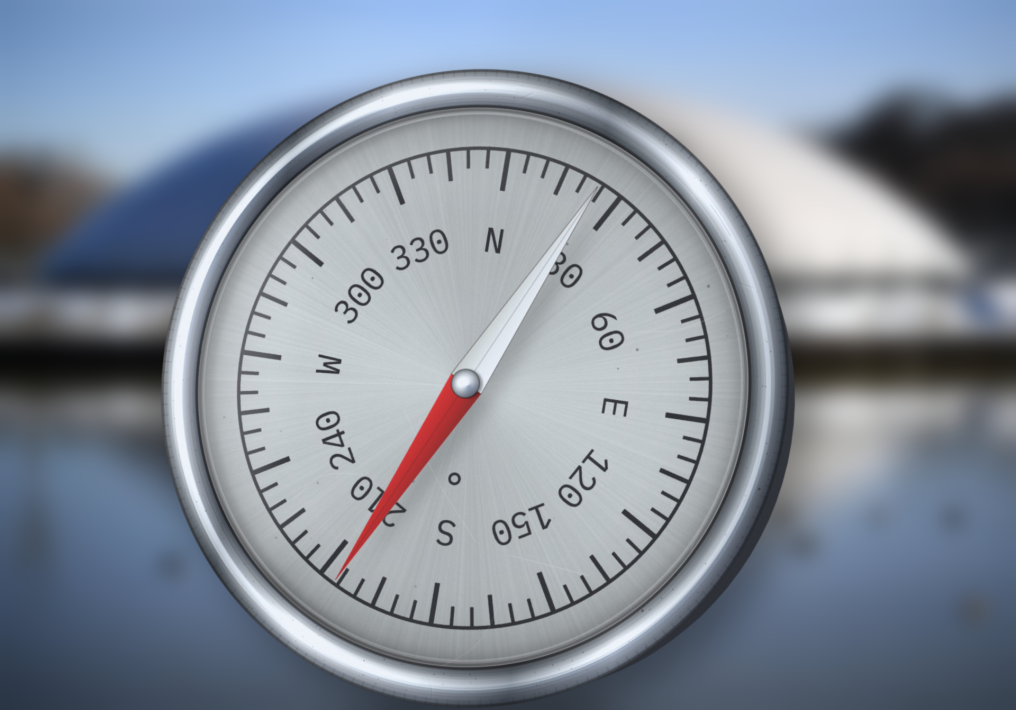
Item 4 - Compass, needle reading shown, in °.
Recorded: 205 °
